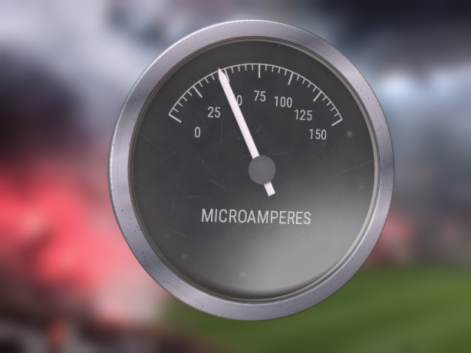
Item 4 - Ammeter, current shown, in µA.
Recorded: 45 µA
